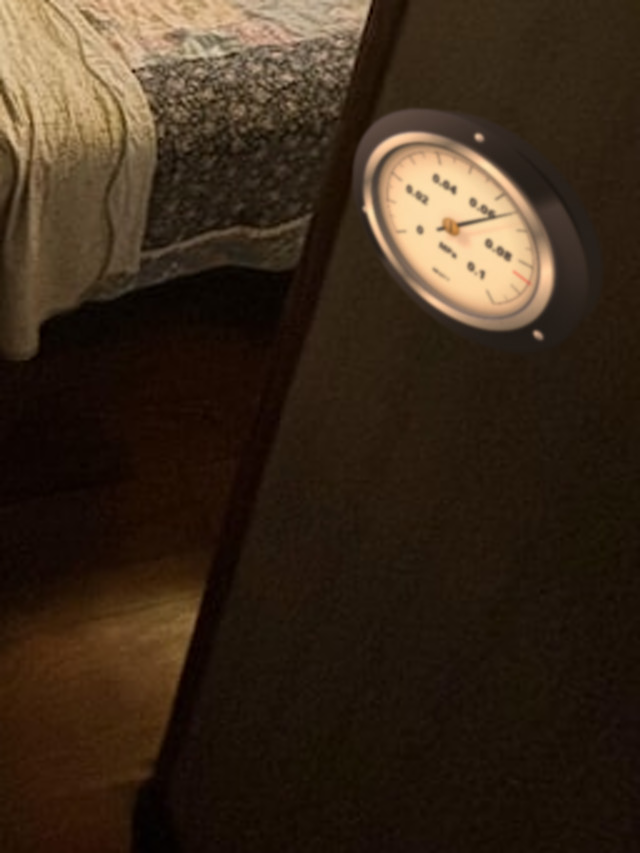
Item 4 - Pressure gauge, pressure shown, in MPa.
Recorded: 0.065 MPa
